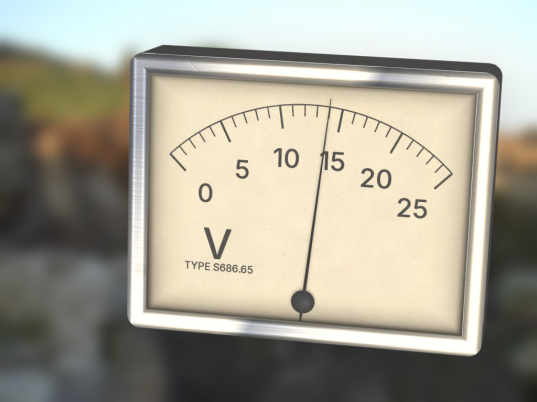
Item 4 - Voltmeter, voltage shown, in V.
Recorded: 14 V
